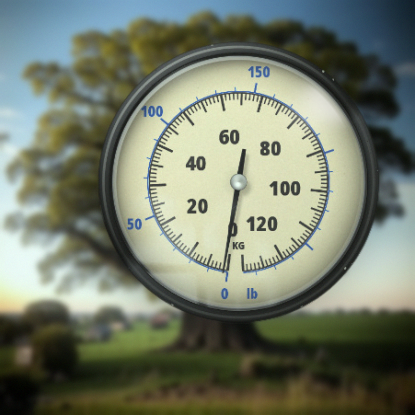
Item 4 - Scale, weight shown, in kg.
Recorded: 1 kg
